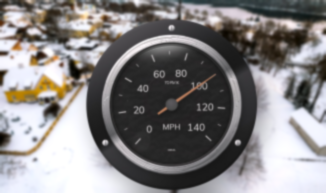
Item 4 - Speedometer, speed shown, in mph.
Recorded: 100 mph
